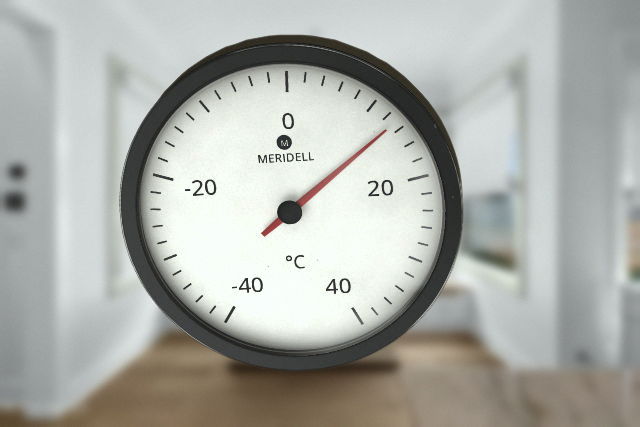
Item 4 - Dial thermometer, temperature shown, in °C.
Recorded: 13 °C
